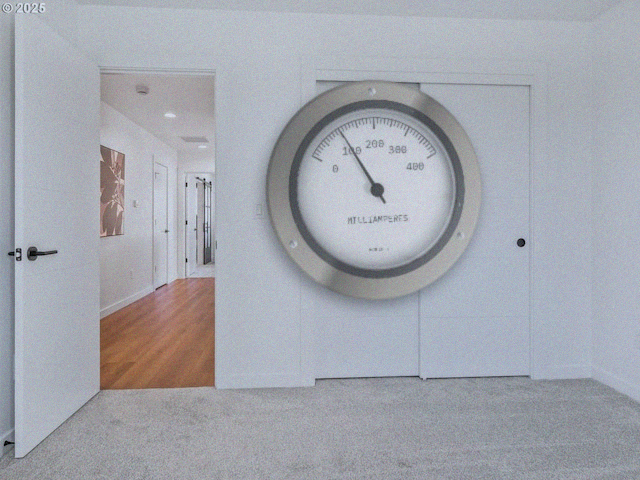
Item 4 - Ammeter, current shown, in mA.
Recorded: 100 mA
